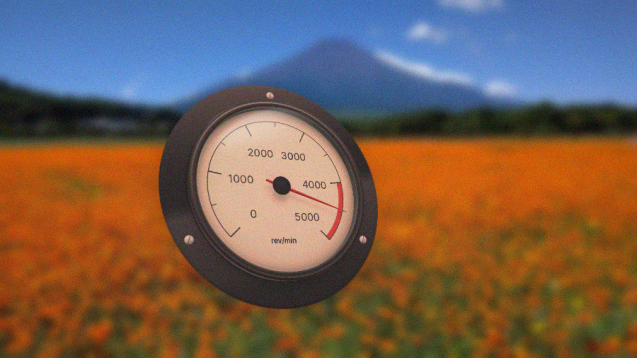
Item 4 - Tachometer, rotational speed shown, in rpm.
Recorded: 4500 rpm
